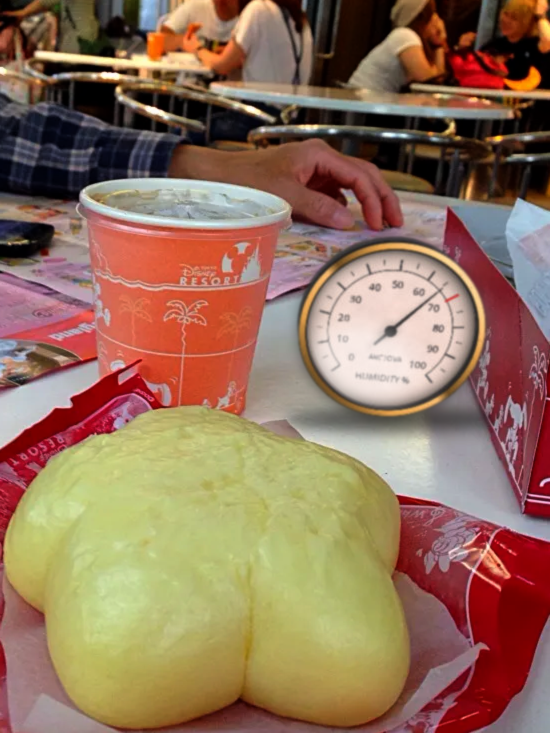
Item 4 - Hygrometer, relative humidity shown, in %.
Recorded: 65 %
